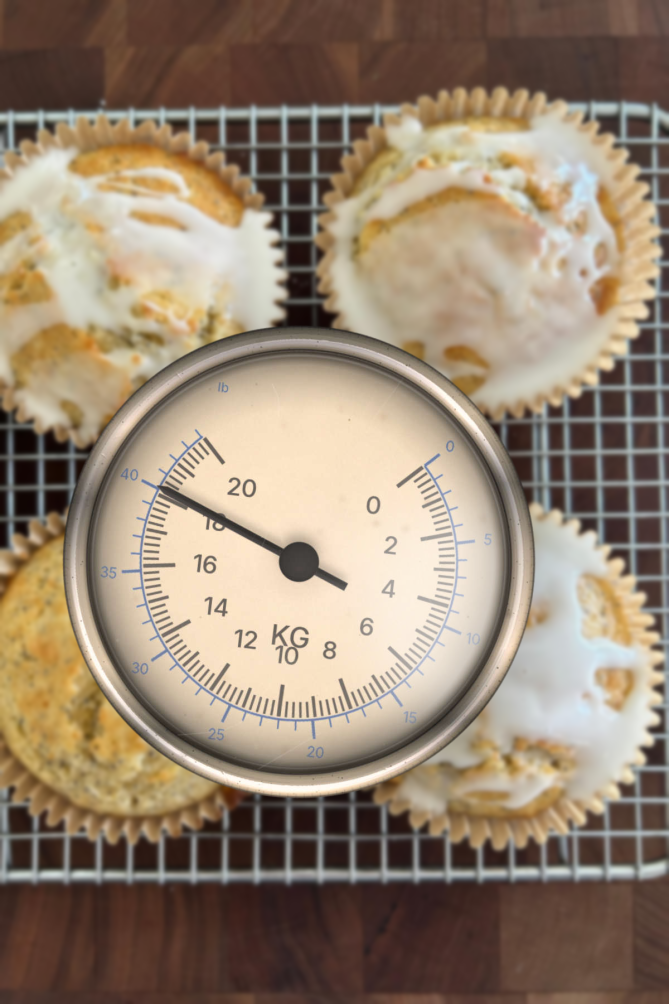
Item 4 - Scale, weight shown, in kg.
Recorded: 18.2 kg
